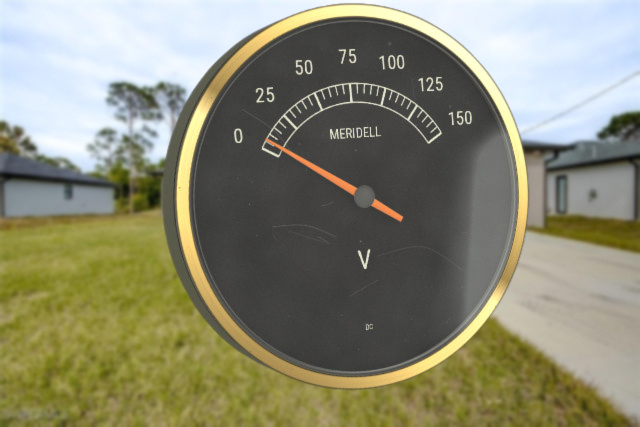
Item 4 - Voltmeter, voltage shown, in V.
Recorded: 5 V
